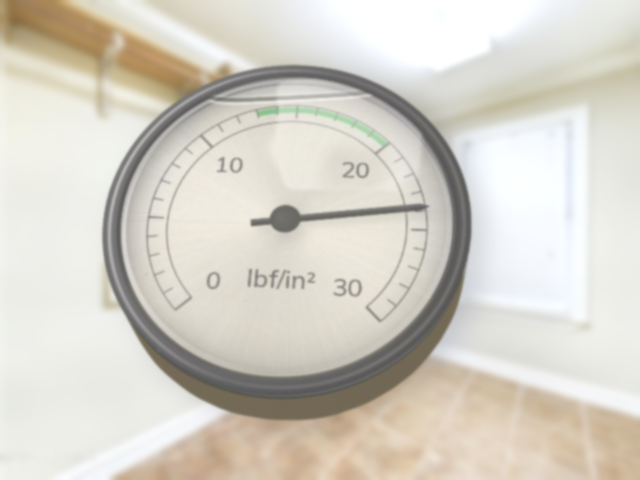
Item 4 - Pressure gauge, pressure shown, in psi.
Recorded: 24 psi
